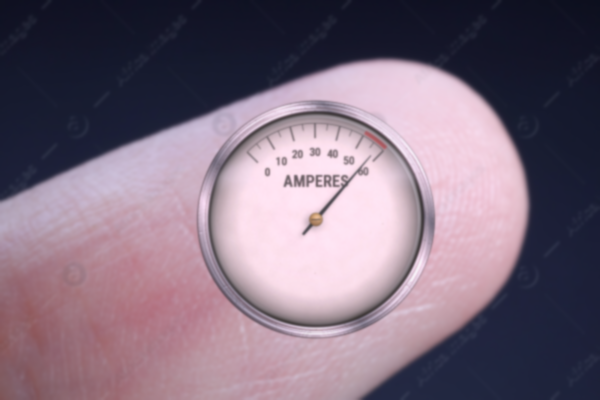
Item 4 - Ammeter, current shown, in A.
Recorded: 57.5 A
